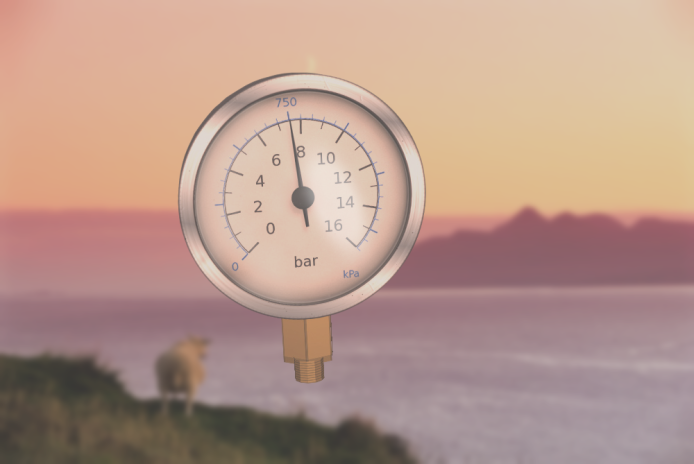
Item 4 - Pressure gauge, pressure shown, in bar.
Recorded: 7.5 bar
